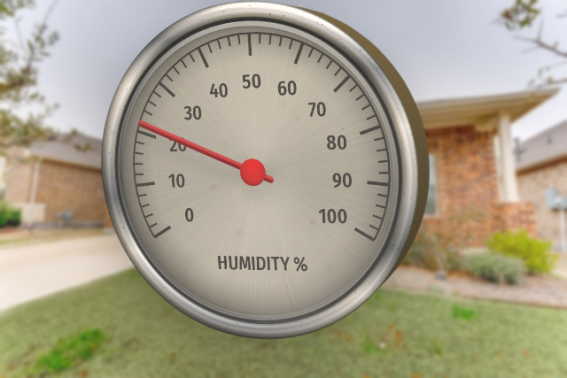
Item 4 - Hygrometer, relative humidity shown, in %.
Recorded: 22 %
